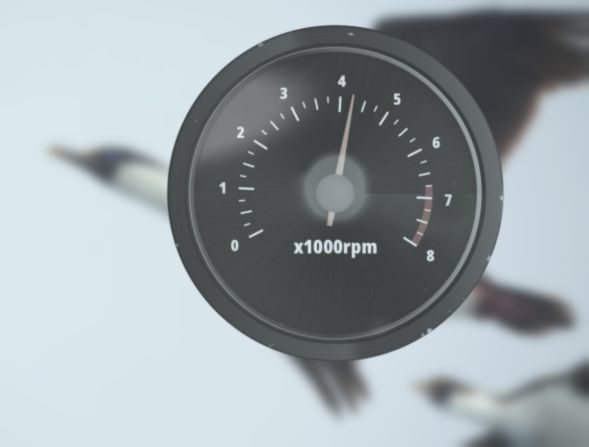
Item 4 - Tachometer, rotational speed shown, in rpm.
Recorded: 4250 rpm
